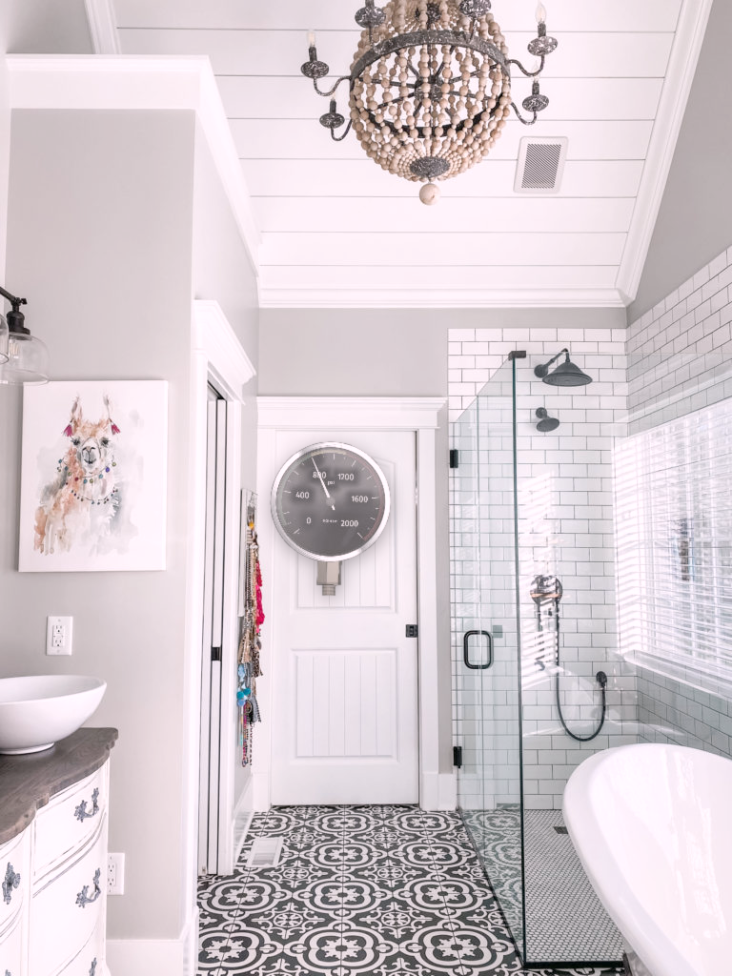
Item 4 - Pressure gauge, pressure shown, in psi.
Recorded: 800 psi
